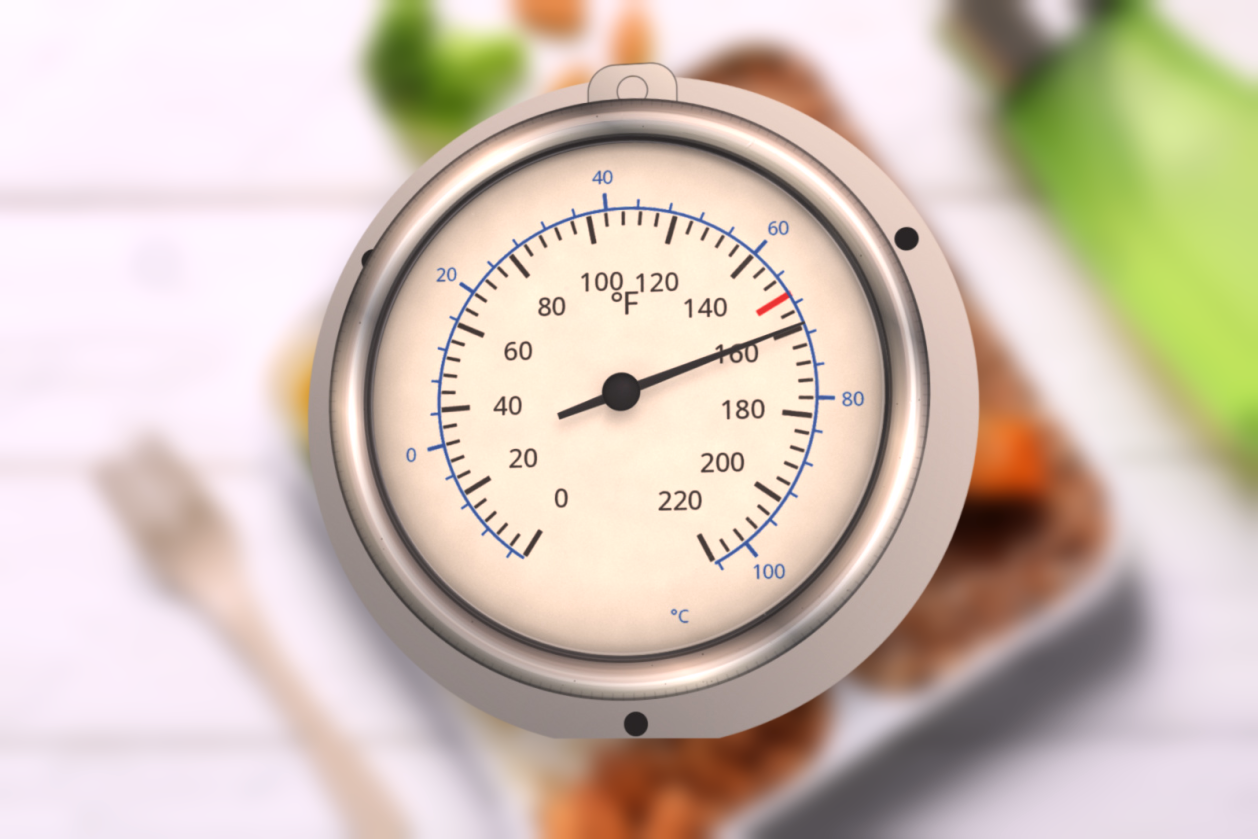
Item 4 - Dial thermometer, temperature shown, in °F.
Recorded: 160 °F
